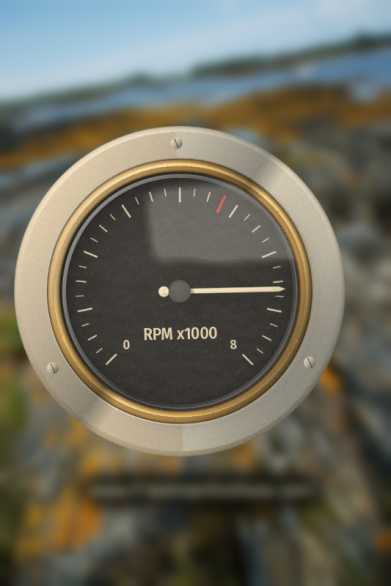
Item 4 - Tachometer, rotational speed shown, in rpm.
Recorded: 6625 rpm
